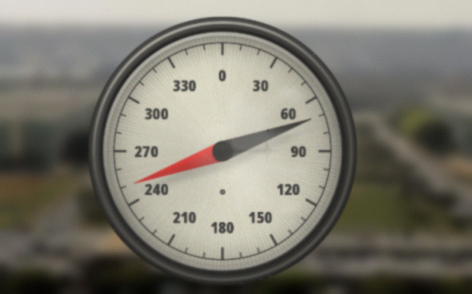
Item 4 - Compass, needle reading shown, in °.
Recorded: 250 °
